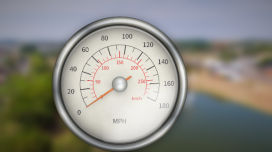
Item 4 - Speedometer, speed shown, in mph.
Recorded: 0 mph
